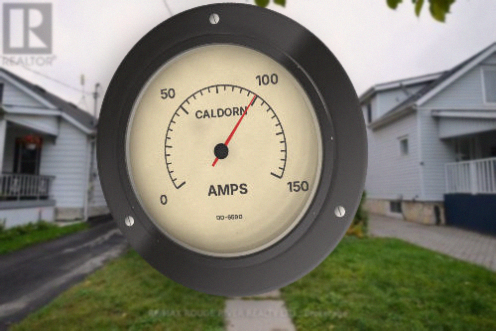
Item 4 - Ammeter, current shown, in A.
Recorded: 100 A
